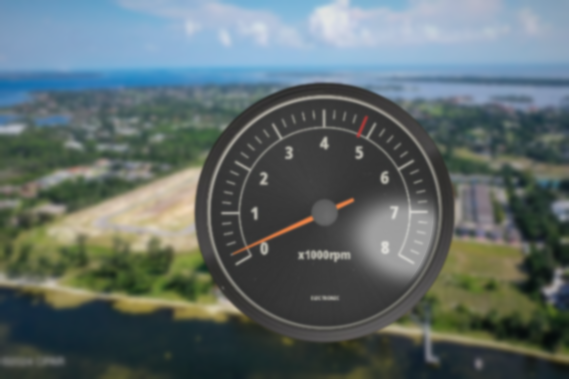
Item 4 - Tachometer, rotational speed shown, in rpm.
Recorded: 200 rpm
